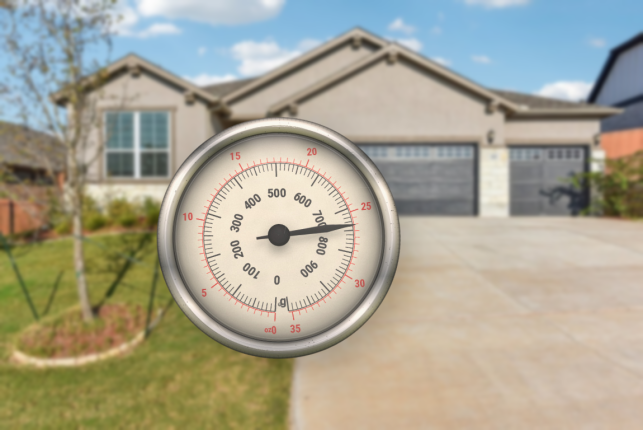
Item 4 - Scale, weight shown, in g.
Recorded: 740 g
